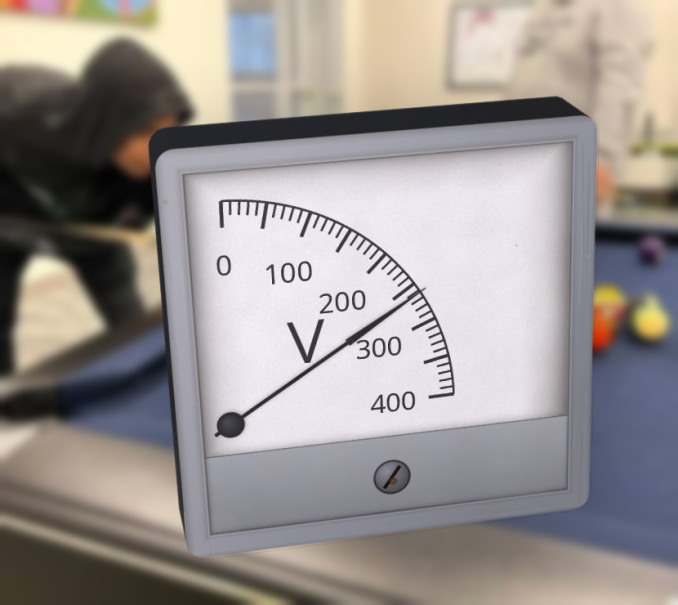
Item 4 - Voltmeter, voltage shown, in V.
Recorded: 260 V
